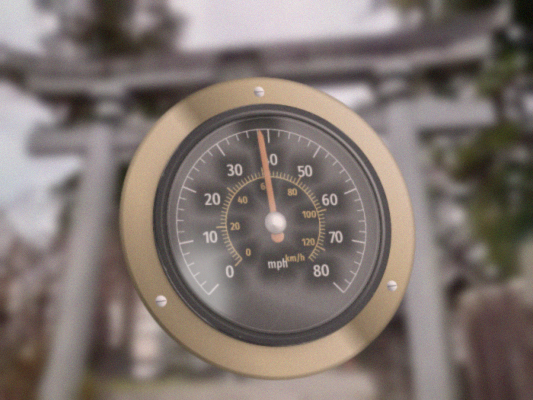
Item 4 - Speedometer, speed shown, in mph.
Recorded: 38 mph
